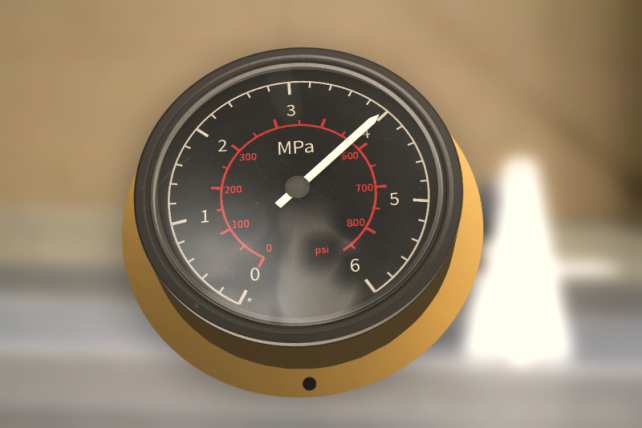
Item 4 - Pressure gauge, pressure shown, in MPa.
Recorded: 4 MPa
